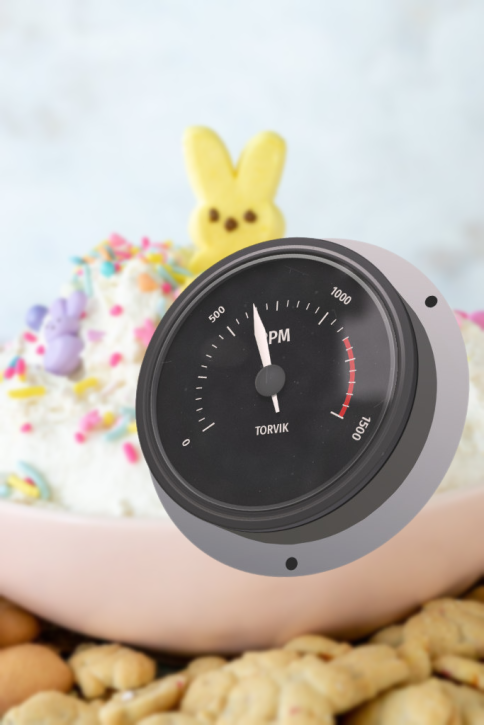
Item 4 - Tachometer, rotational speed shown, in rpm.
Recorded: 650 rpm
